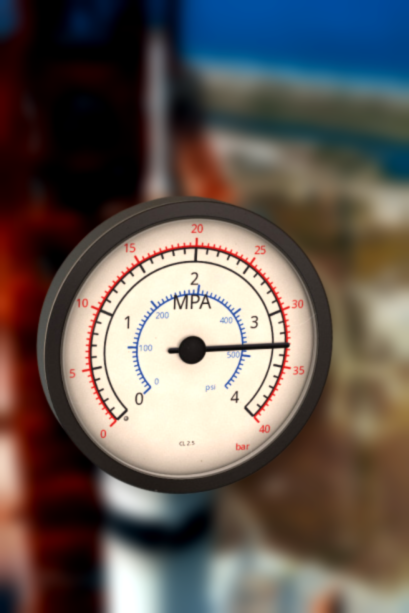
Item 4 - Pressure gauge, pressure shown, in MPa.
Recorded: 3.3 MPa
